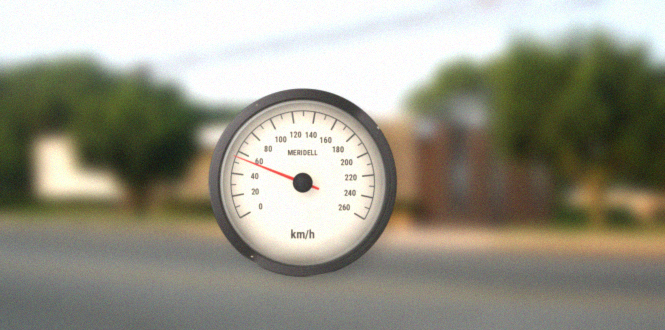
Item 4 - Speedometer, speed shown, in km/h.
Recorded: 55 km/h
